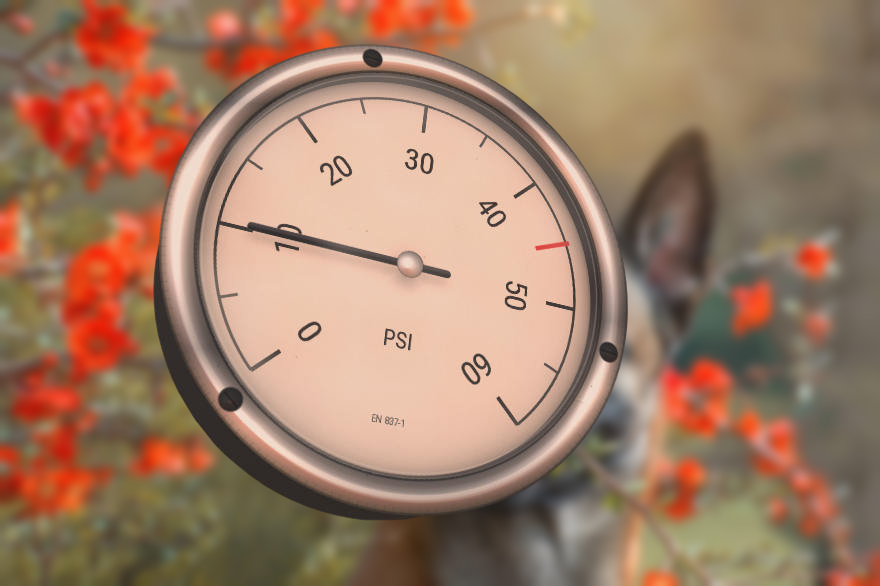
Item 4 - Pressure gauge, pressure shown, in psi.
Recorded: 10 psi
